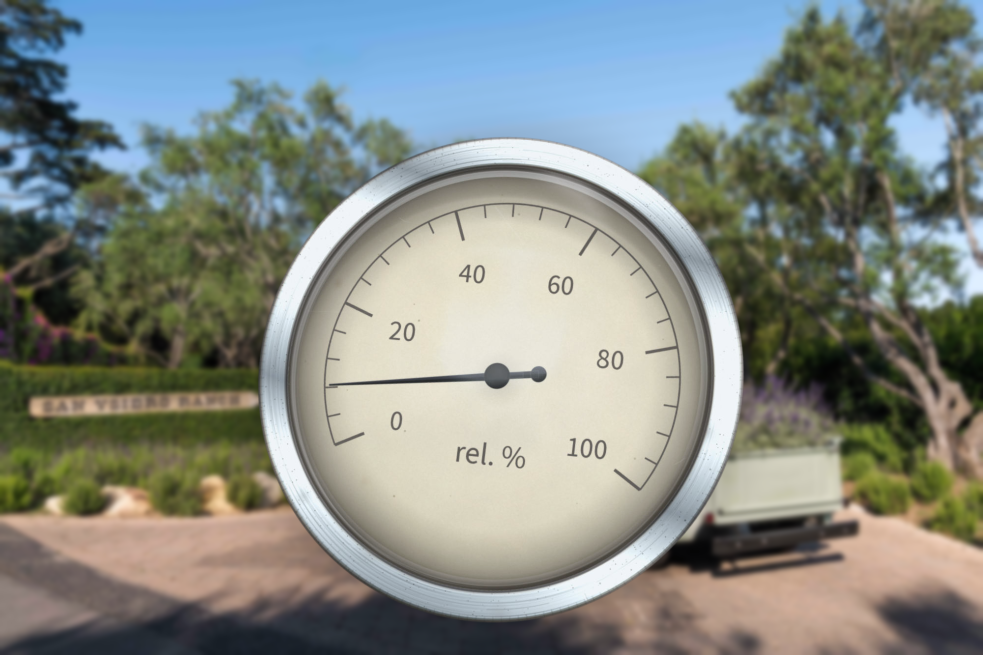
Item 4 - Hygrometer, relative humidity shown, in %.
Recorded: 8 %
